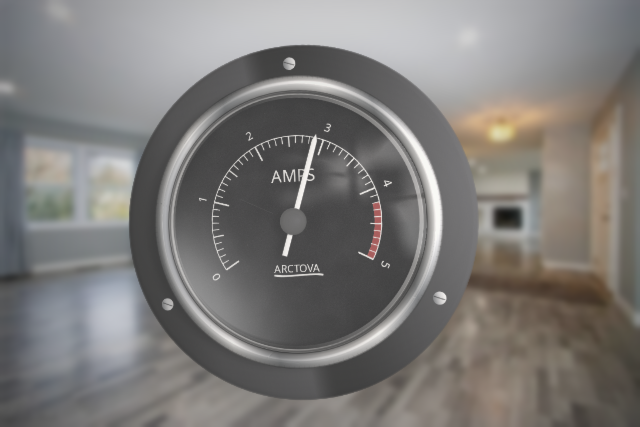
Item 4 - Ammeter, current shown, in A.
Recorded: 2.9 A
